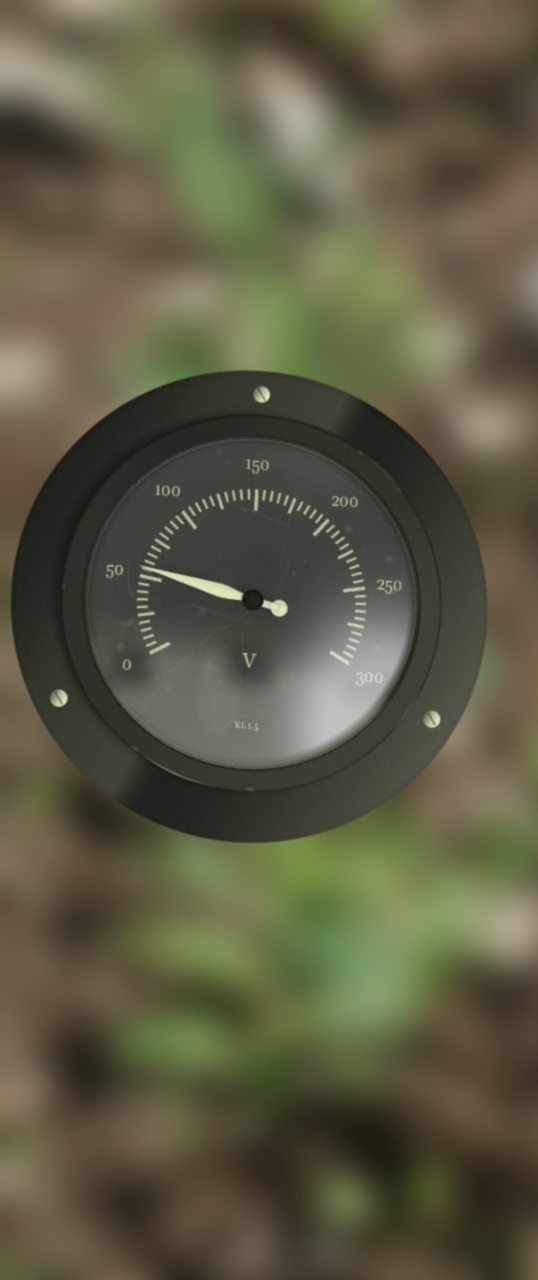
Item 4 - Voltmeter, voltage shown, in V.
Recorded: 55 V
